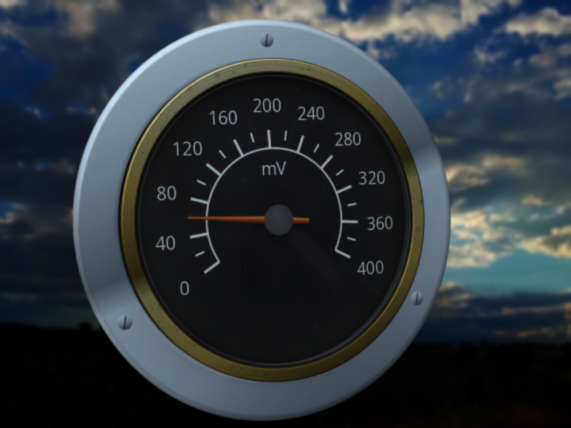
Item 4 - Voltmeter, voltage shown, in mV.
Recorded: 60 mV
